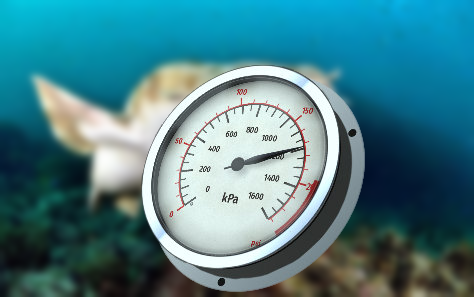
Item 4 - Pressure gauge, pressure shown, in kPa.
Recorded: 1200 kPa
